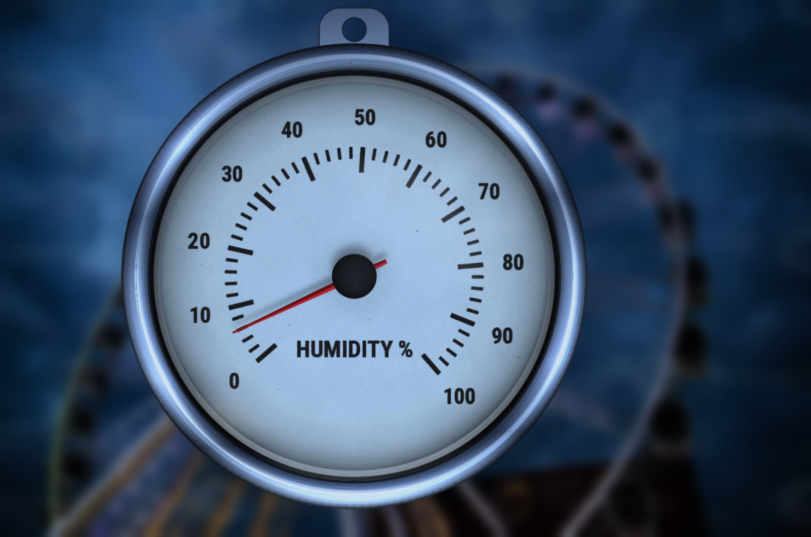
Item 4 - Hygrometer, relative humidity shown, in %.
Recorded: 6 %
